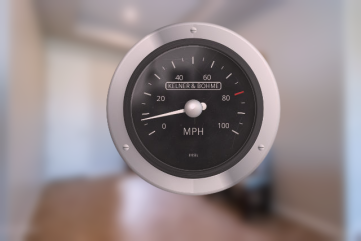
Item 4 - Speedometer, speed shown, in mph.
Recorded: 7.5 mph
